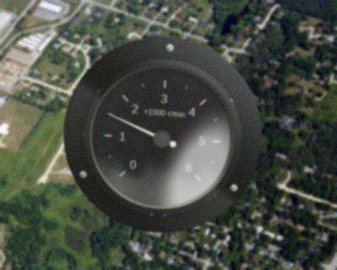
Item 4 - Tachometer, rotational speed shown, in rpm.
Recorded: 1500 rpm
